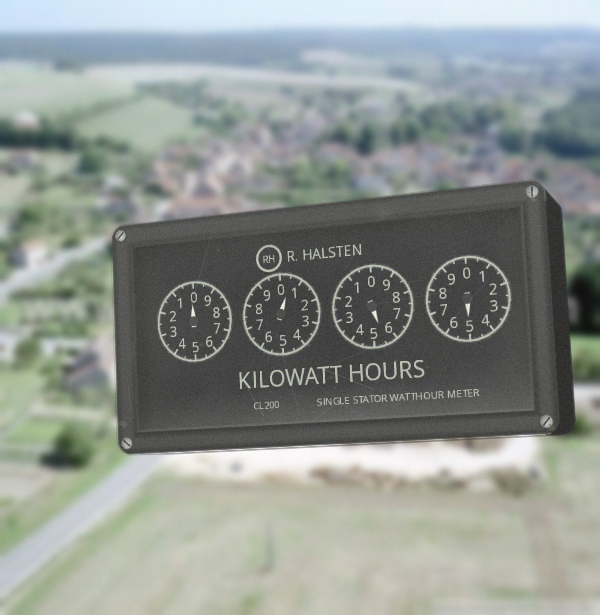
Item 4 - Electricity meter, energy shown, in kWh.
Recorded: 55 kWh
